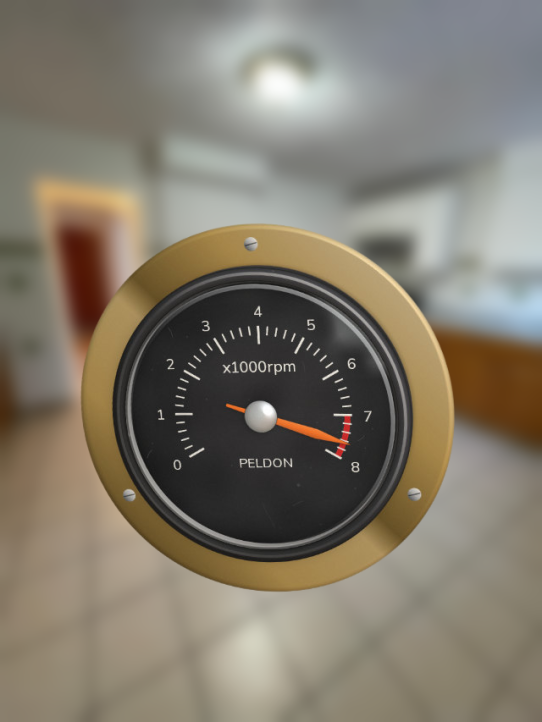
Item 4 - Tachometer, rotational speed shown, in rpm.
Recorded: 7600 rpm
